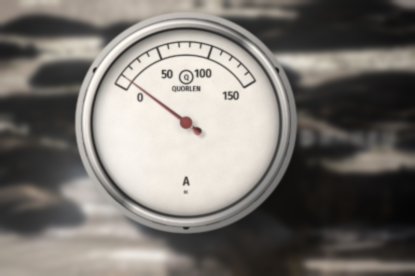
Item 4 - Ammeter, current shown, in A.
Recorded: 10 A
